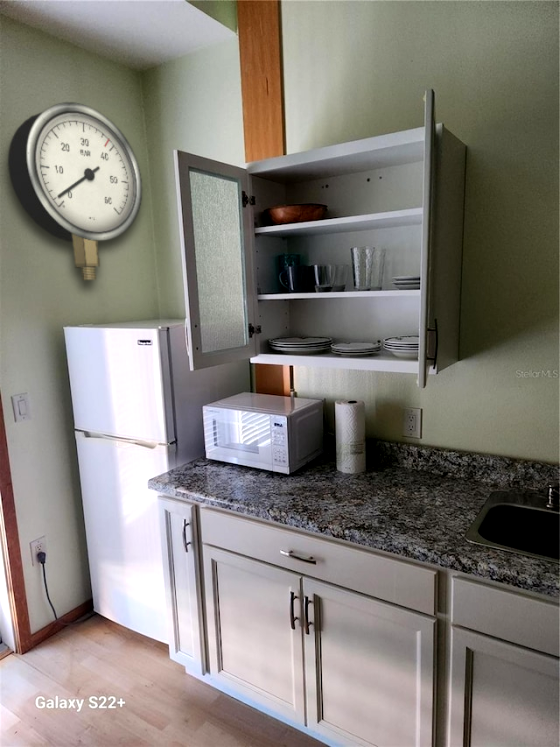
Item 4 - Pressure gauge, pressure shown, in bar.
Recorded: 2 bar
